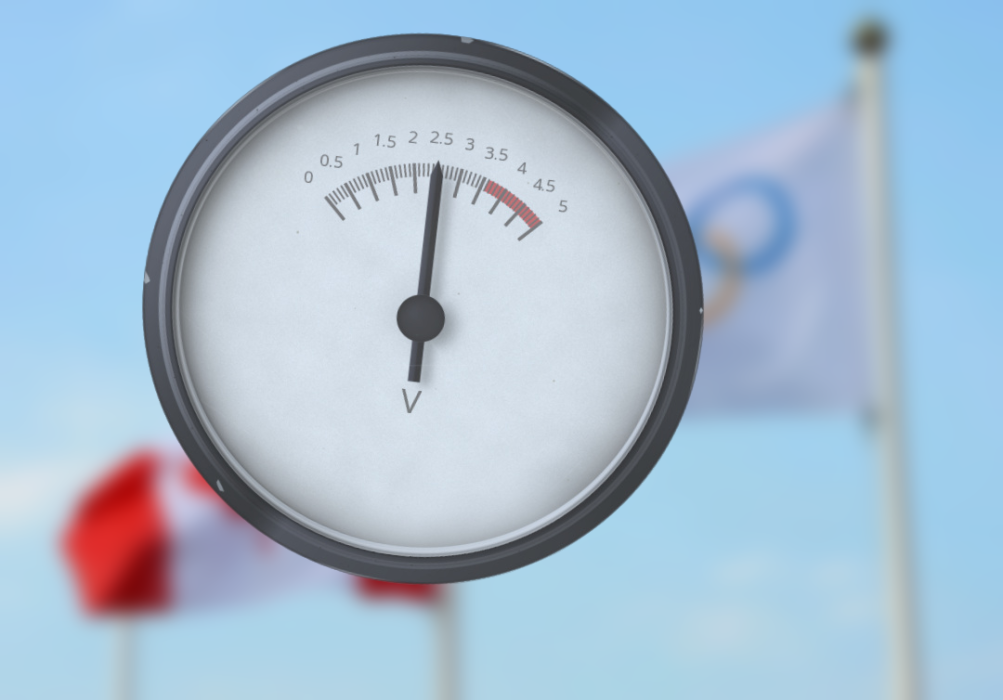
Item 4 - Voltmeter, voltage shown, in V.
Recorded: 2.5 V
